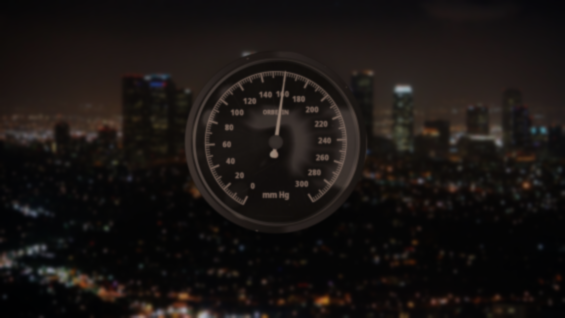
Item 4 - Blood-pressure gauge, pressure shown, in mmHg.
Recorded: 160 mmHg
